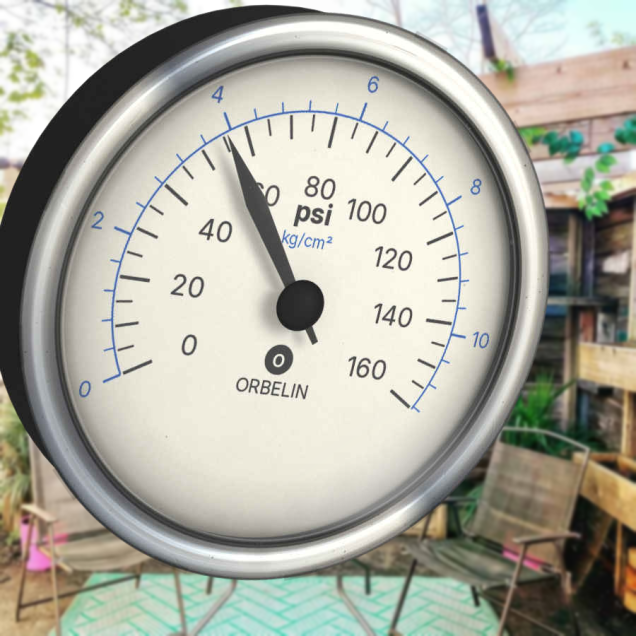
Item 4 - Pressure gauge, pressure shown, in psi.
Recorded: 55 psi
